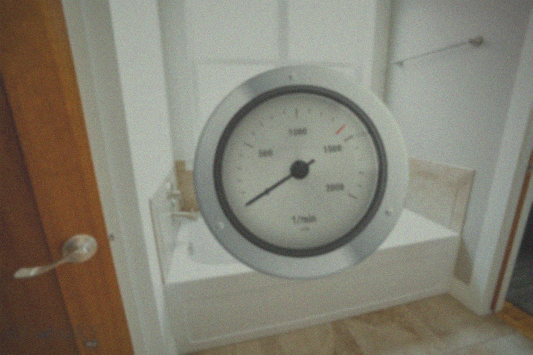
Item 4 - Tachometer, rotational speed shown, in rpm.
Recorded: 0 rpm
